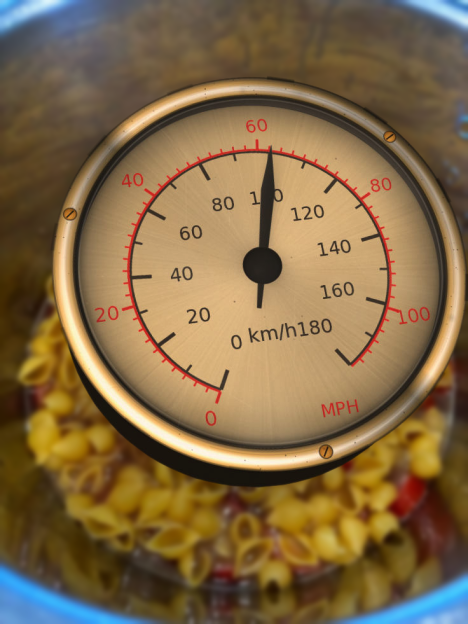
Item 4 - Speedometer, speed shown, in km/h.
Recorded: 100 km/h
